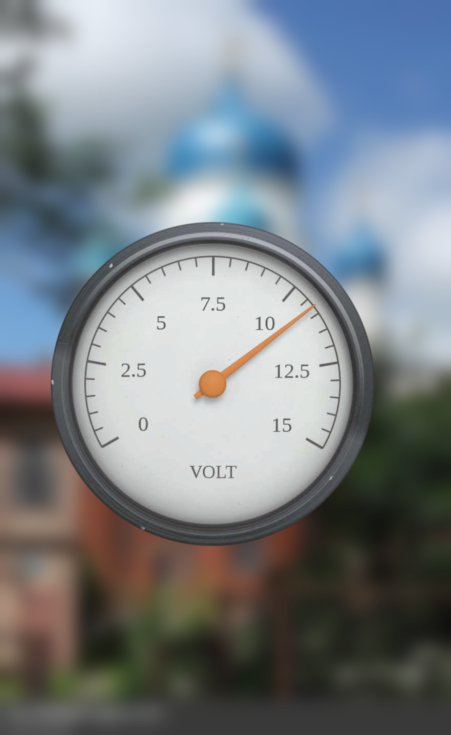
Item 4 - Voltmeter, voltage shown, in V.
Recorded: 10.75 V
